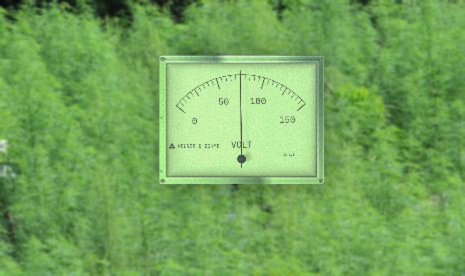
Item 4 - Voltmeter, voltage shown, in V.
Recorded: 75 V
